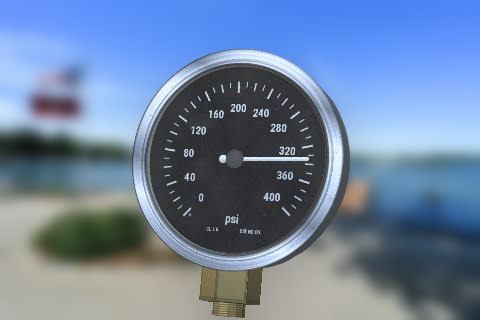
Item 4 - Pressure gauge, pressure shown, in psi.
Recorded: 335 psi
